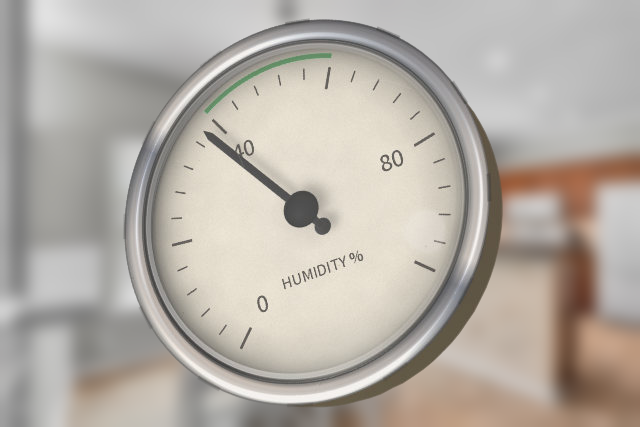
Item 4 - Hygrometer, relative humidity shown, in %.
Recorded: 38 %
